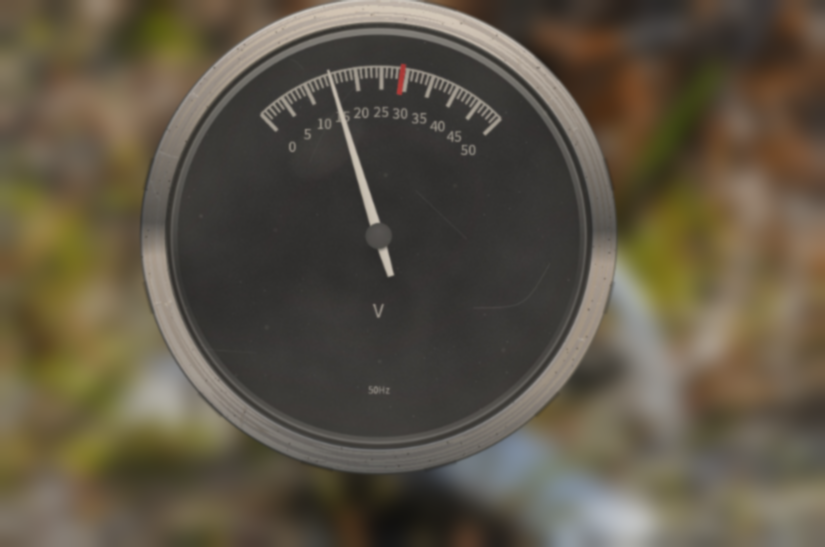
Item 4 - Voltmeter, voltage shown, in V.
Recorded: 15 V
